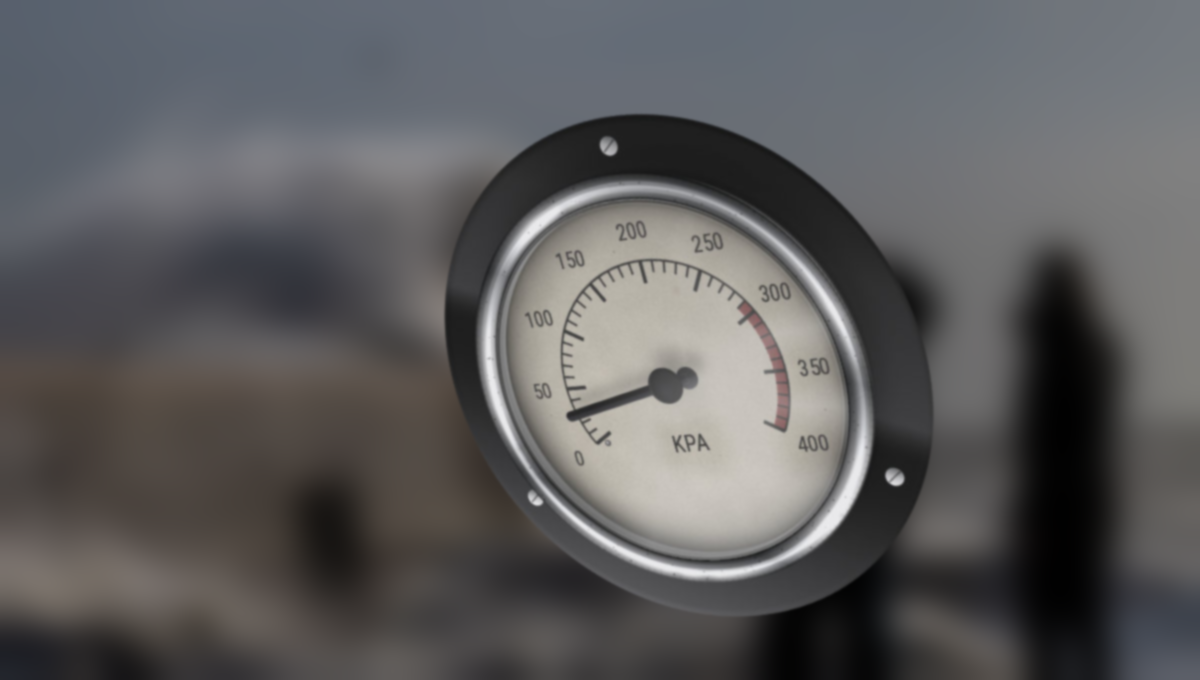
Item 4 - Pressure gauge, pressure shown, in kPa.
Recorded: 30 kPa
